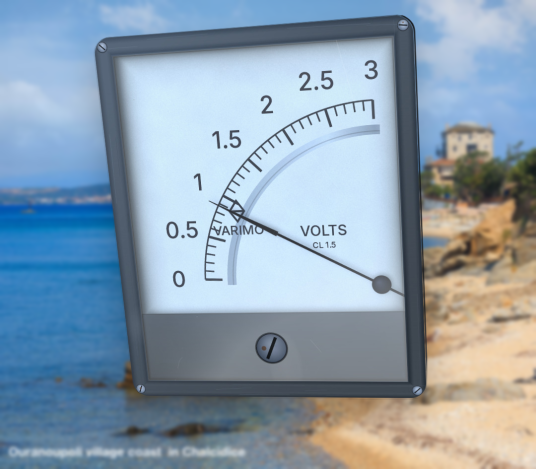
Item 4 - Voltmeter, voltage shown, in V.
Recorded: 0.9 V
